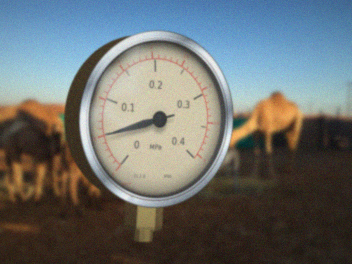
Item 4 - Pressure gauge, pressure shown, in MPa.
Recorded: 0.05 MPa
